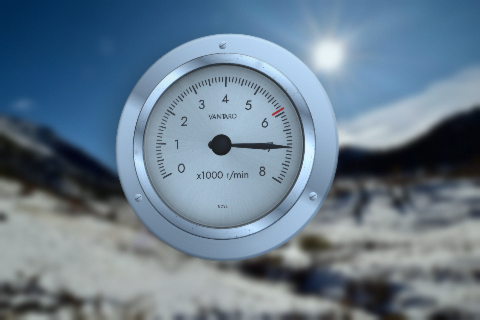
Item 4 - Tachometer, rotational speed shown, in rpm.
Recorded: 7000 rpm
